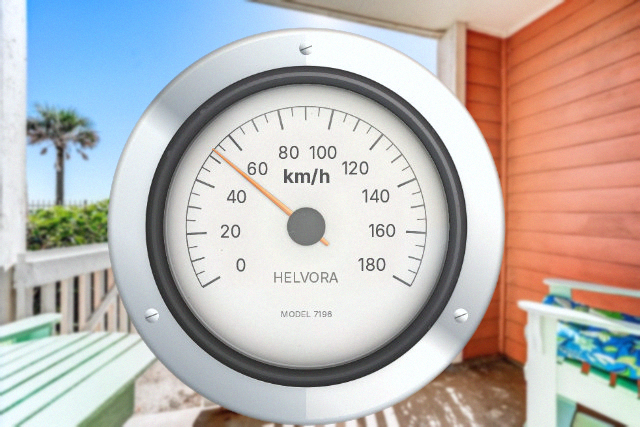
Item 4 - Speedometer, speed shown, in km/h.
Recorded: 52.5 km/h
